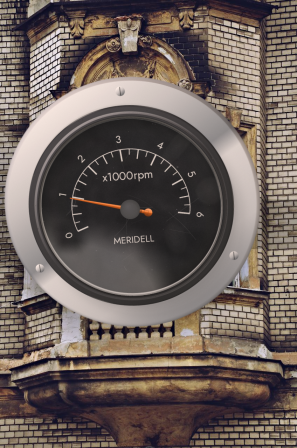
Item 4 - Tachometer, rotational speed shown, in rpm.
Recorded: 1000 rpm
